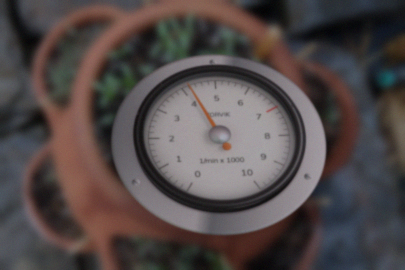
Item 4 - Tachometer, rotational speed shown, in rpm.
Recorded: 4200 rpm
